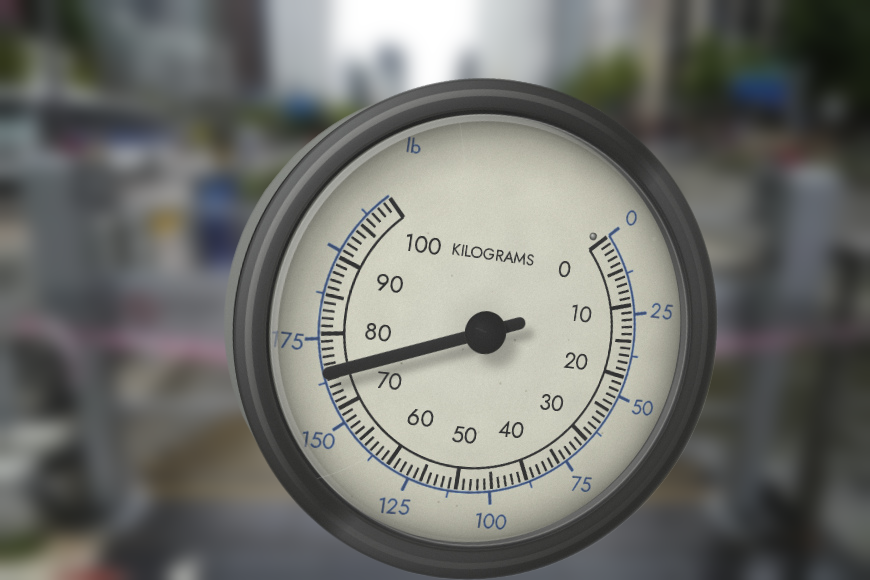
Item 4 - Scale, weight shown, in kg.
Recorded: 75 kg
